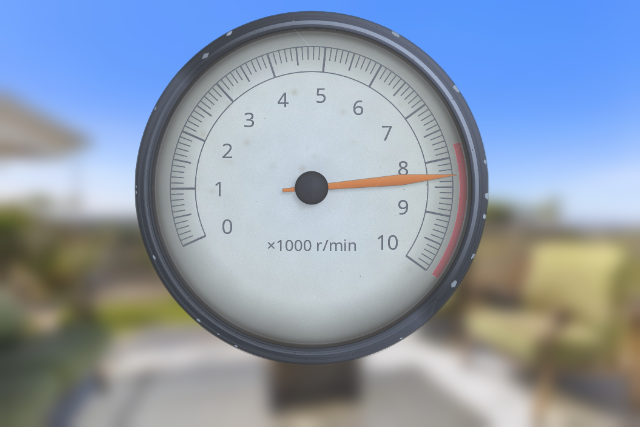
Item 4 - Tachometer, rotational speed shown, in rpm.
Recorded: 8300 rpm
